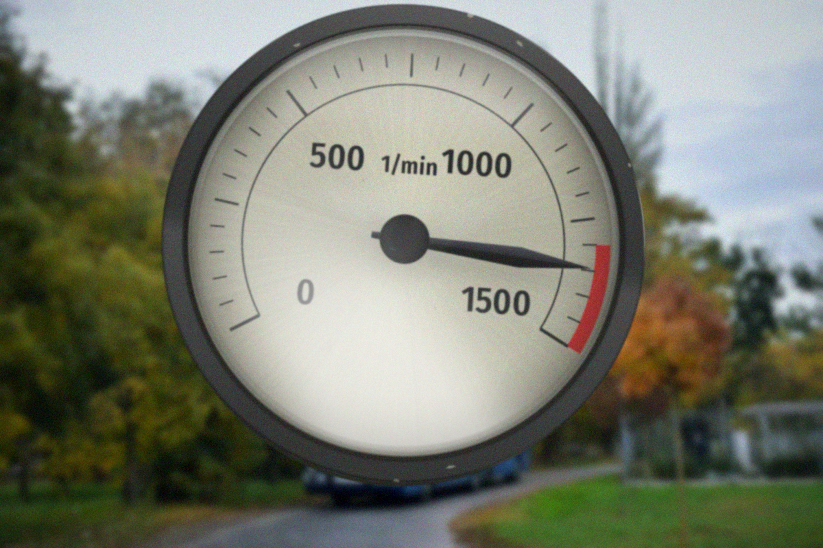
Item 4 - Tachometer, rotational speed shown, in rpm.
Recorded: 1350 rpm
